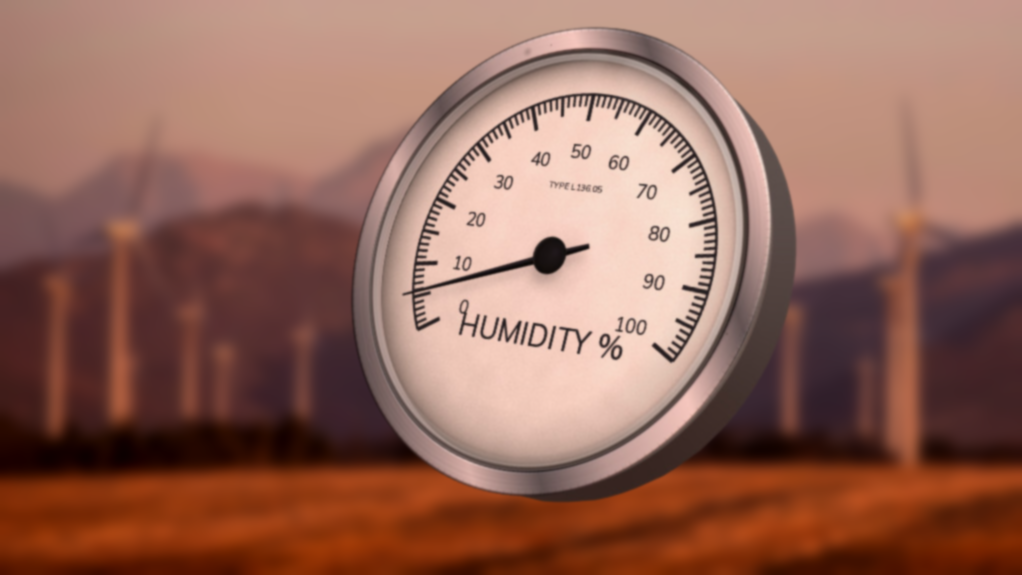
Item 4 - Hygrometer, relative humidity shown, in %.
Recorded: 5 %
